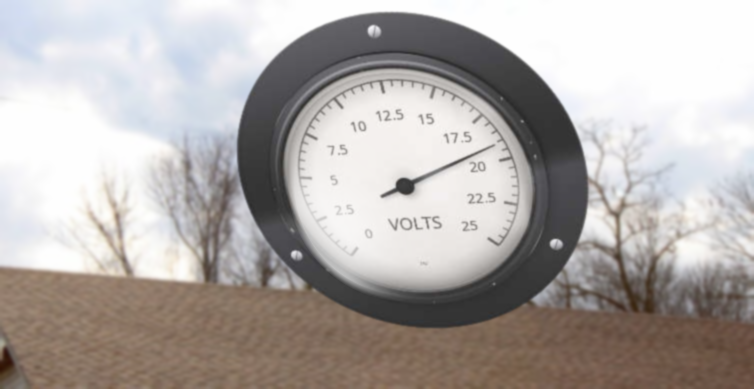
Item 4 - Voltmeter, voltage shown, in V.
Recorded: 19 V
